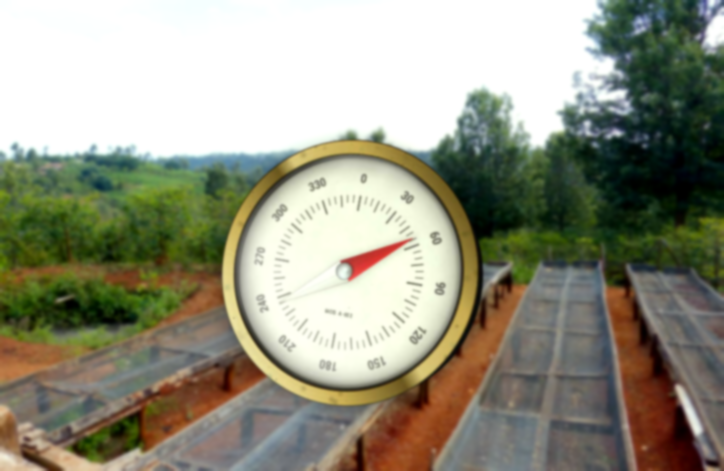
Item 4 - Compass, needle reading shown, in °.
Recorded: 55 °
